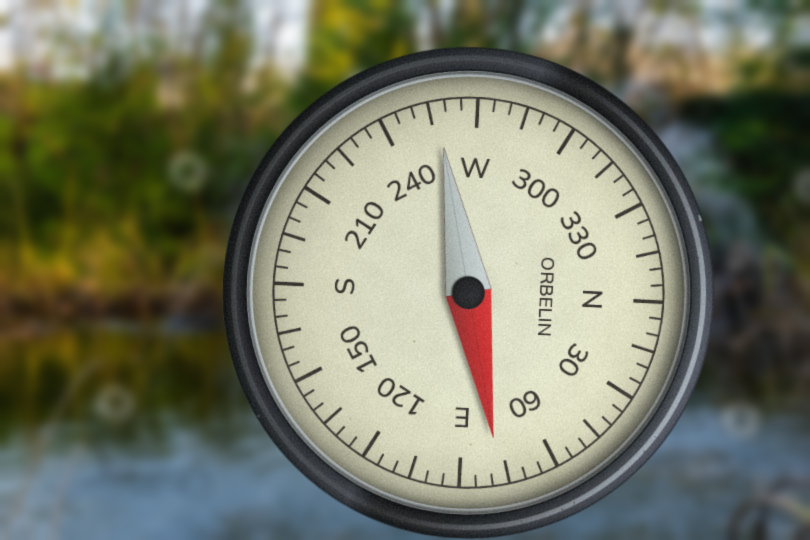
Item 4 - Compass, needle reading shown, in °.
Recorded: 77.5 °
